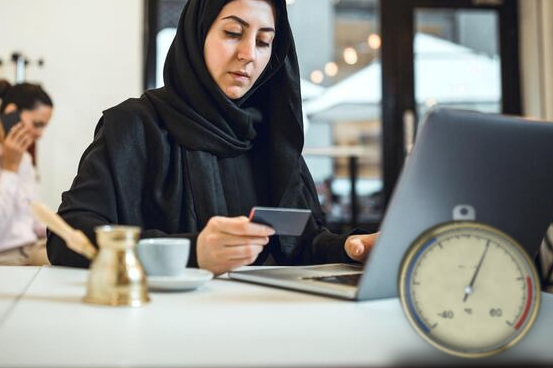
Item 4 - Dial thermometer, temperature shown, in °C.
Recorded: 20 °C
